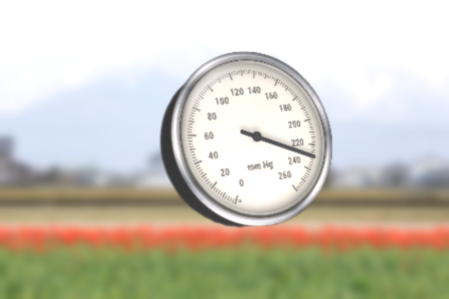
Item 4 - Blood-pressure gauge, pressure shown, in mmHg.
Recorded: 230 mmHg
